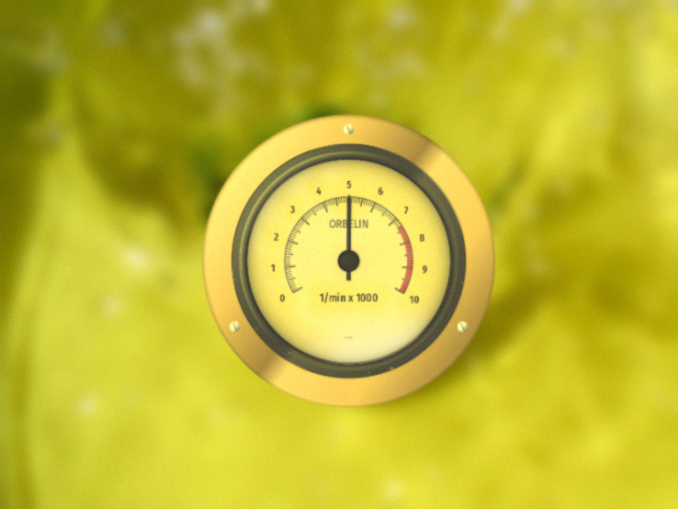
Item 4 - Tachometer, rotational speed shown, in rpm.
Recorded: 5000 rpm
